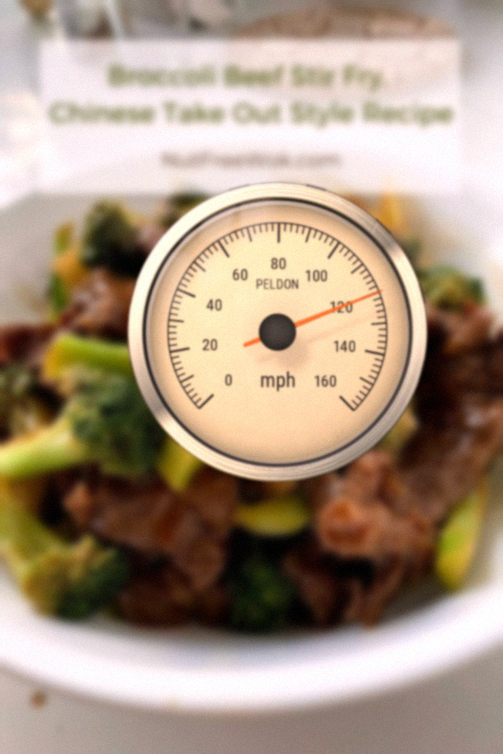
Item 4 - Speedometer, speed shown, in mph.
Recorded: 120 mph
